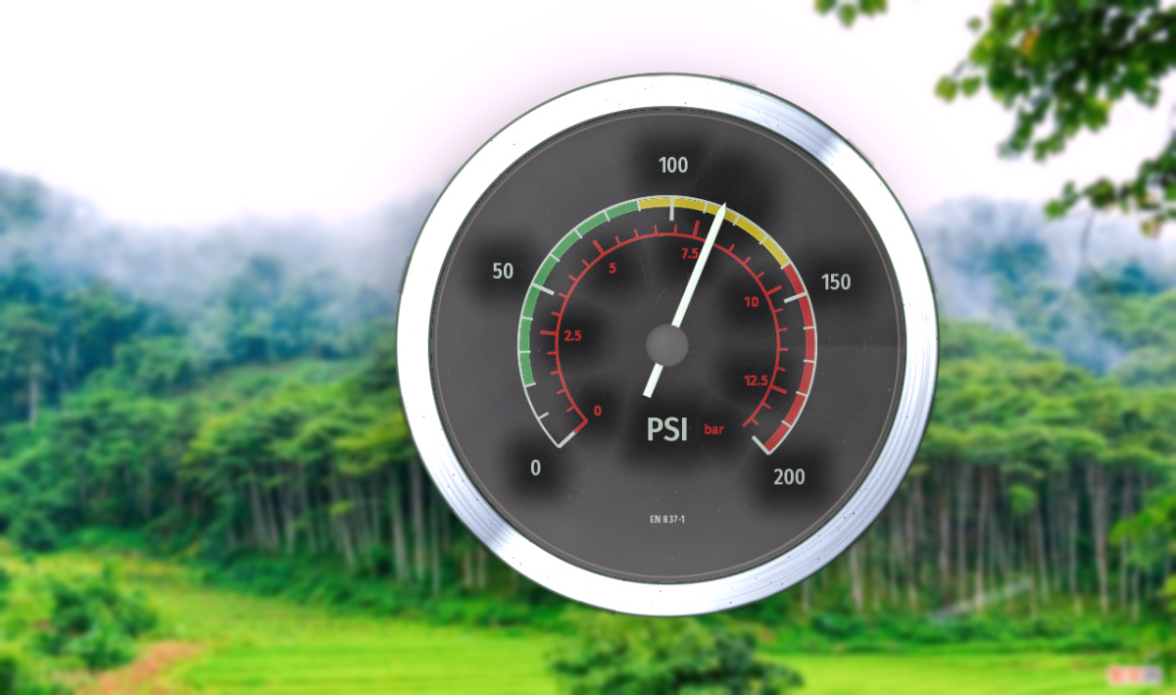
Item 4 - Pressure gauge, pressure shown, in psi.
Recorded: 115 psi
